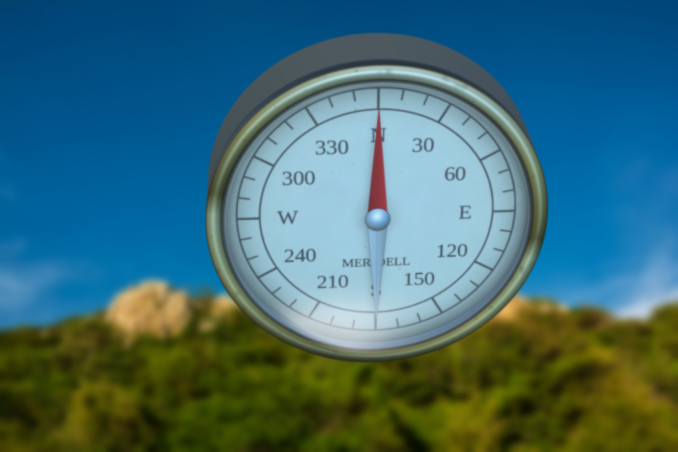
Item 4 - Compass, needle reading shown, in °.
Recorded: 0 °
